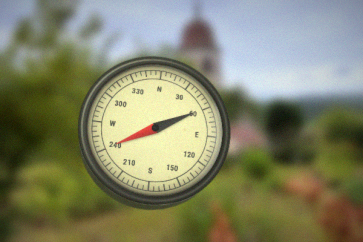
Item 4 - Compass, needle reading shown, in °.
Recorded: 240 °
